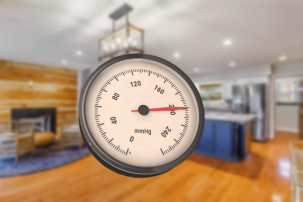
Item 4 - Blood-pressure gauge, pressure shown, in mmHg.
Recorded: 200 mmHg
